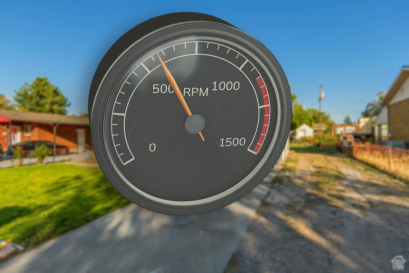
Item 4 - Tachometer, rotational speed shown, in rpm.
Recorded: 575 rpm
